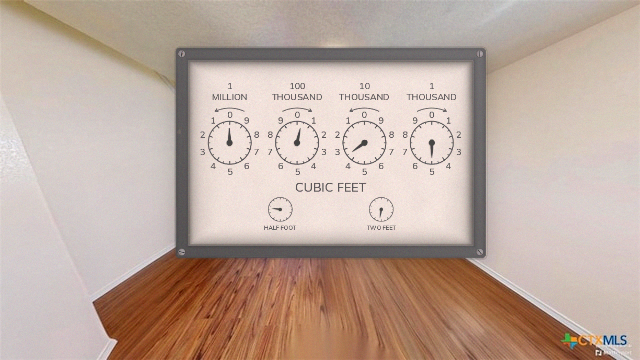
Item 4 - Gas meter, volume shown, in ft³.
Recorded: 3500 ft³
